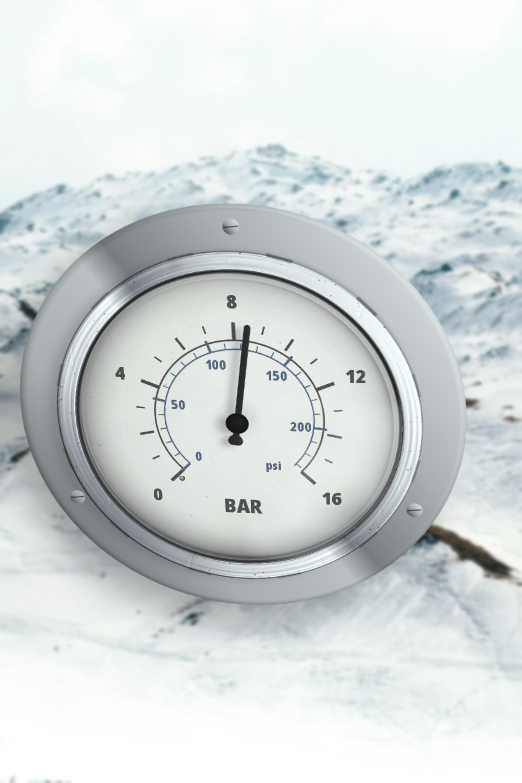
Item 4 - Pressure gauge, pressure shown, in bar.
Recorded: 8.5 bar
